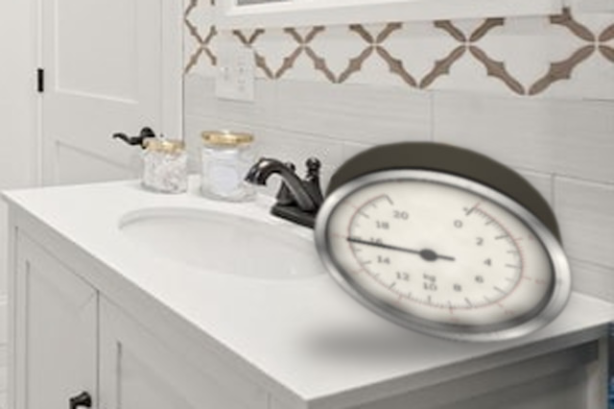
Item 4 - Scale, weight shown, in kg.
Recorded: 16 kg
